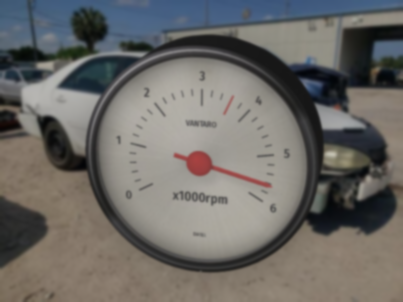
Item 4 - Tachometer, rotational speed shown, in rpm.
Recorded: 5600 rpm
